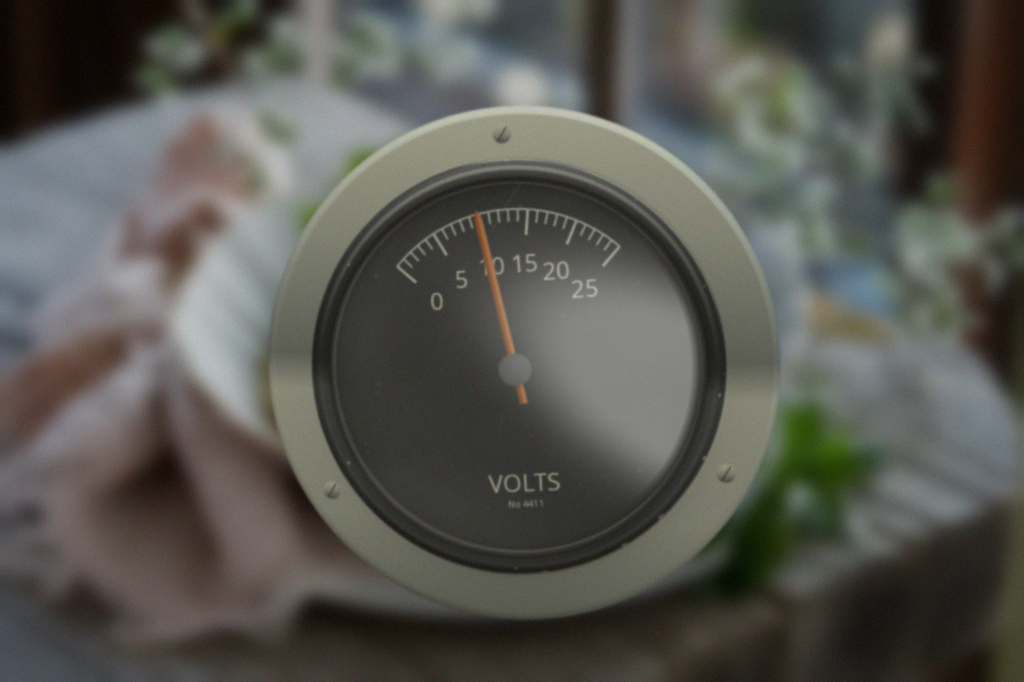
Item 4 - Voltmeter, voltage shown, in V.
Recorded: 10 V
